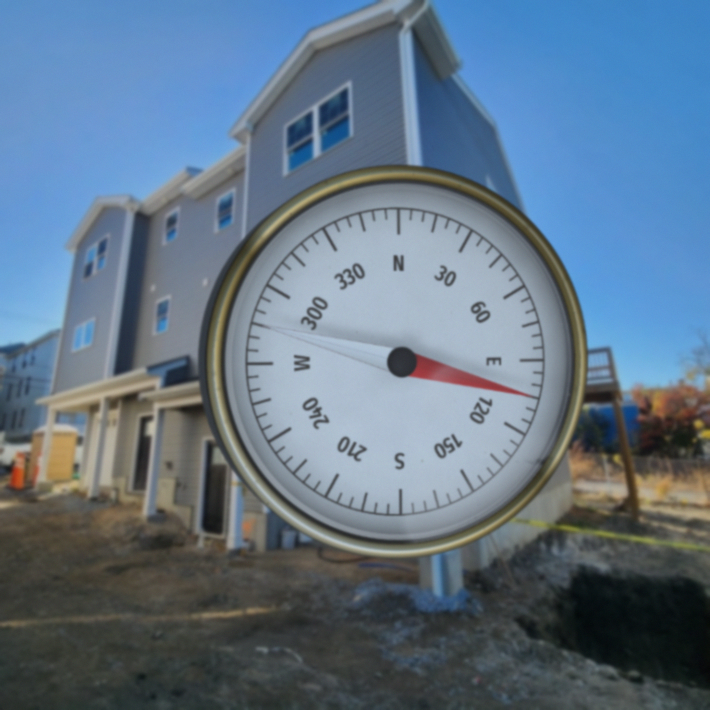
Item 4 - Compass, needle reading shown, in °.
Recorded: 105 °
